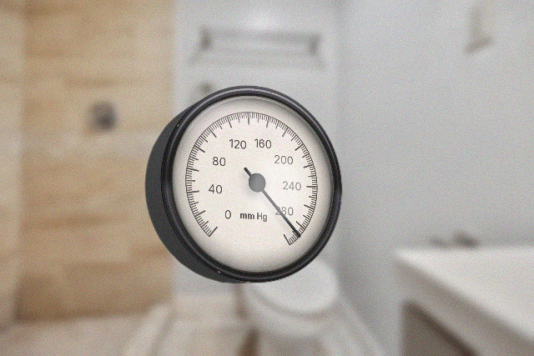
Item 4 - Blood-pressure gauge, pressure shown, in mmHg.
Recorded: 290 mmHg
